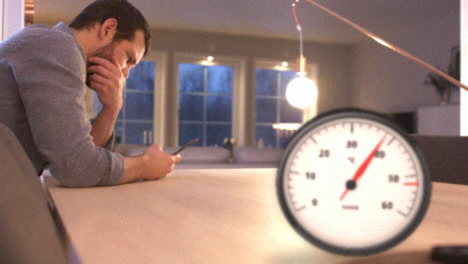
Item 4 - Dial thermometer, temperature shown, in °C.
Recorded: 38 °C
